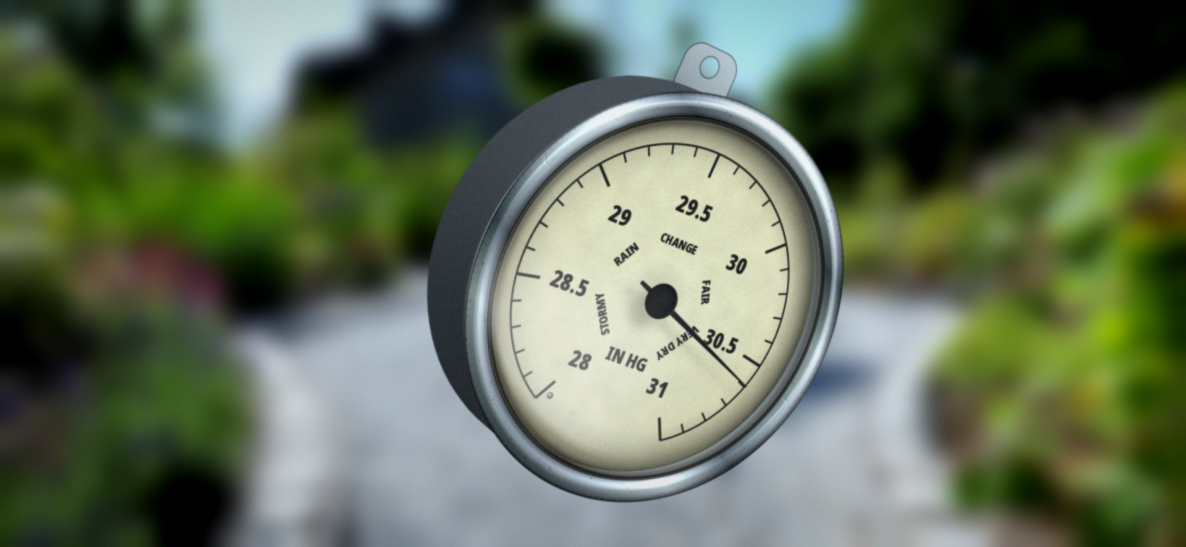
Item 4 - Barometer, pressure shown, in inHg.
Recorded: 30.6 inHg
